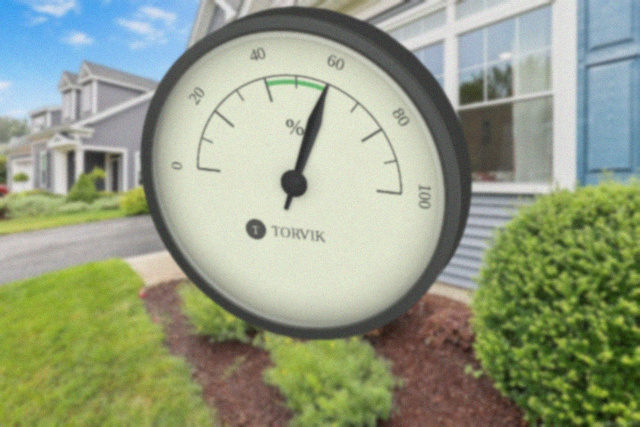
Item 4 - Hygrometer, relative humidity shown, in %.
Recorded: 60 %
